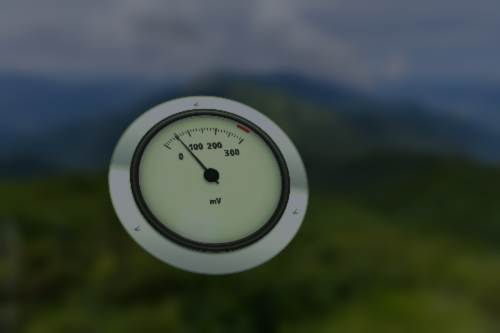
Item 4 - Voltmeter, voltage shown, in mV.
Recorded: 50 mV
